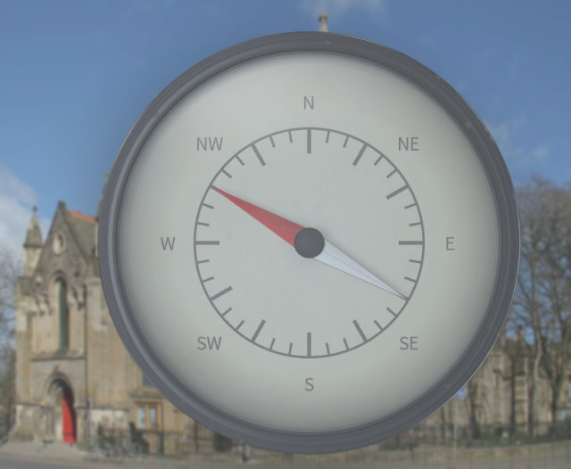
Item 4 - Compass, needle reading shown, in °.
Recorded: 300 °
